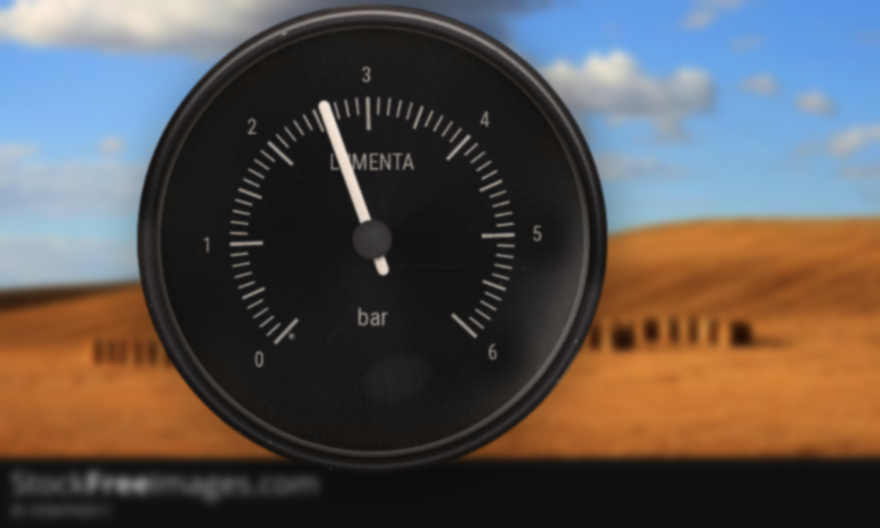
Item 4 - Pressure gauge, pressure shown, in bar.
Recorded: 2.6 bar
